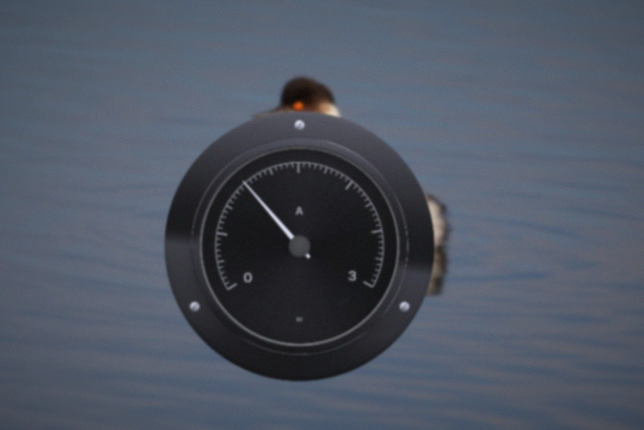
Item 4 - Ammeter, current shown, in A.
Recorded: 1 A
